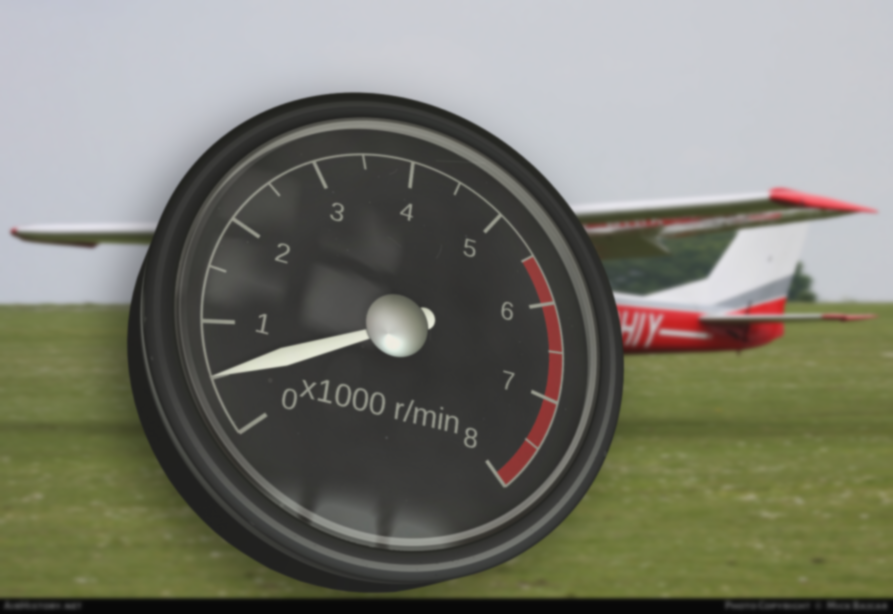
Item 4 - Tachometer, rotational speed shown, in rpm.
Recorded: 500 rpm
